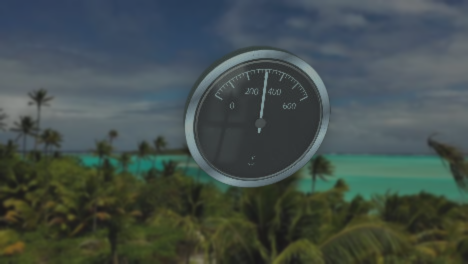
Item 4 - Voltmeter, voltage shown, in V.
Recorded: 300 V
